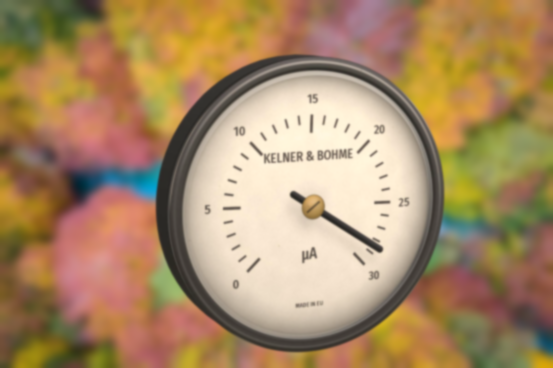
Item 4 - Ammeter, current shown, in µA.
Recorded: 28.5 µA
